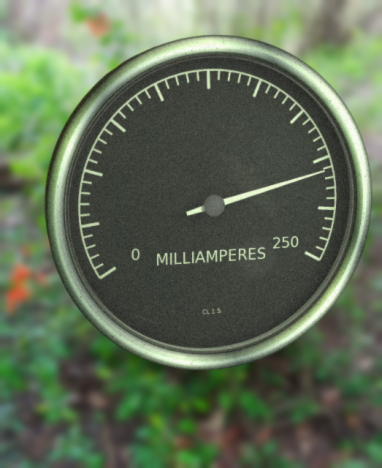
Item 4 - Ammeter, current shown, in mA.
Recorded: 205 mA
